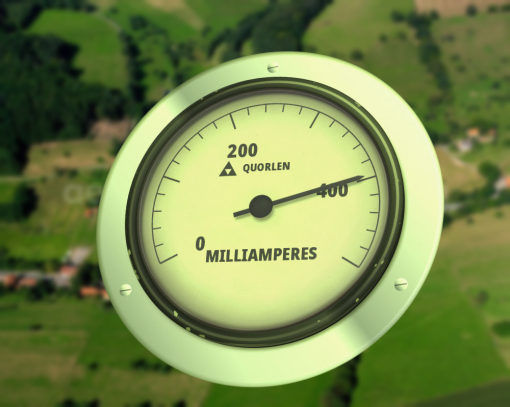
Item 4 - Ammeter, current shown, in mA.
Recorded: 400 mA
